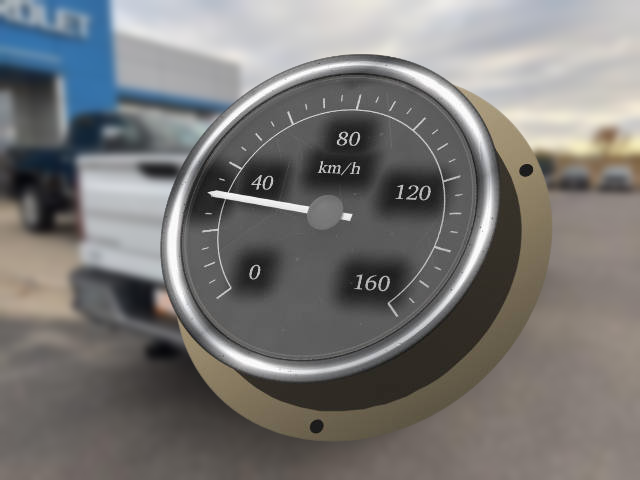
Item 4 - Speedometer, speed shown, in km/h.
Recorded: 30 km/h
